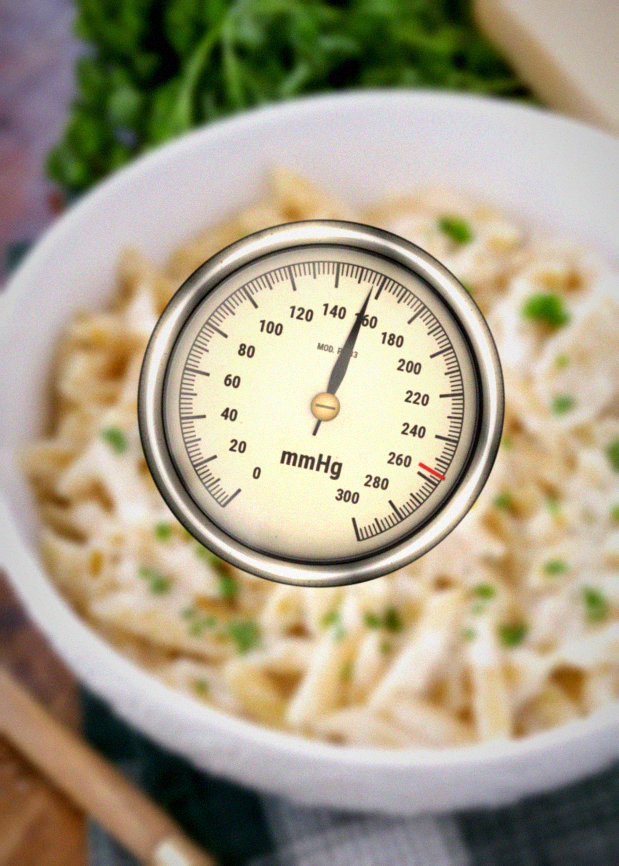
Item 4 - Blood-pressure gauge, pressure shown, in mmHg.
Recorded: 156 mmHg
